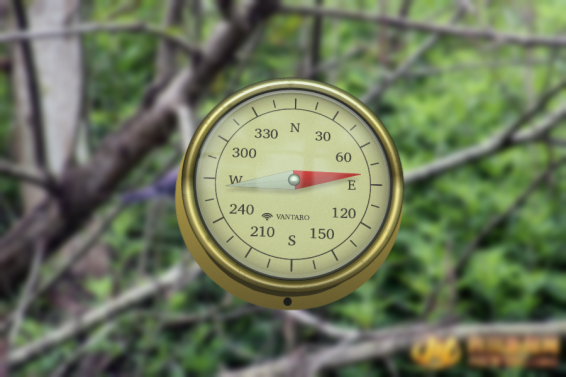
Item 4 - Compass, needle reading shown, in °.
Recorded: 82.5 °
